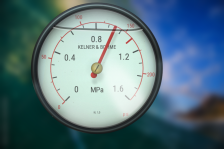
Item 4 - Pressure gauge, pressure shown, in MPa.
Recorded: 0.95 MPa
